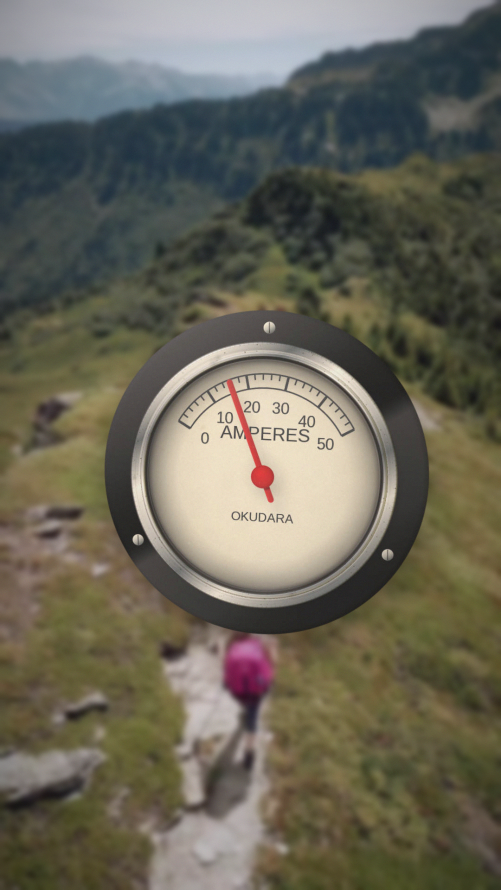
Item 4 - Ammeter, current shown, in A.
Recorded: 16 A
